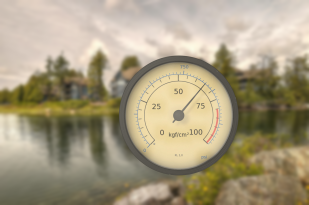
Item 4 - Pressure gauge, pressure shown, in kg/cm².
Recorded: 65 kg/cm²
